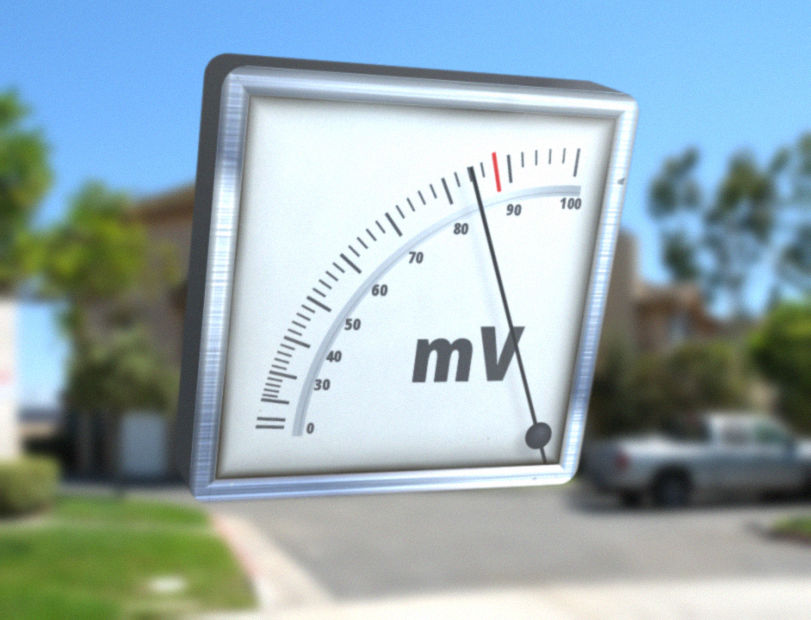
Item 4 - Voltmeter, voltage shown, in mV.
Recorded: 84 mV
